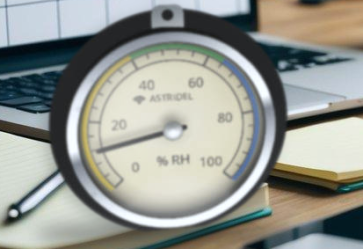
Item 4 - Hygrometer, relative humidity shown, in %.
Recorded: 12 %
